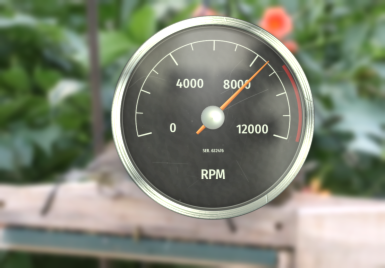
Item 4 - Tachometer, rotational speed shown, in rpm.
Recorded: 8500 rpm
